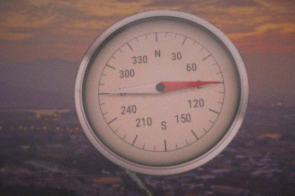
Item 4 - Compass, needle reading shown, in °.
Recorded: 90 °
